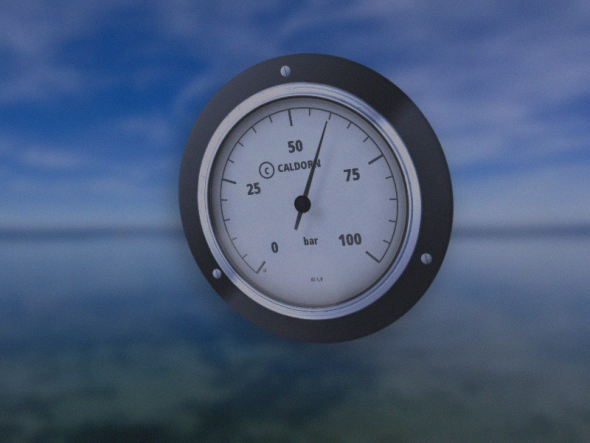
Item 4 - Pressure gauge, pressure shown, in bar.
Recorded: 60 bar
